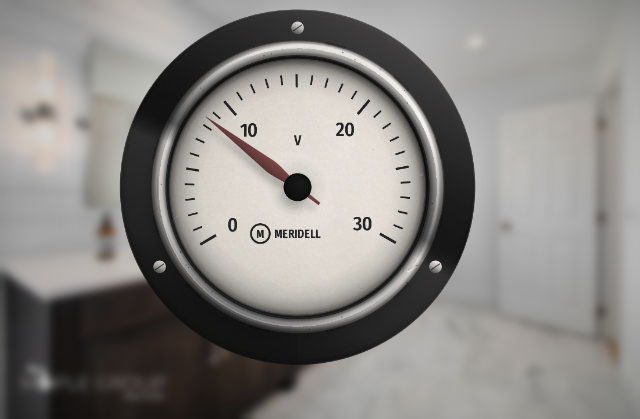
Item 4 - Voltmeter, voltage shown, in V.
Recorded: 8.5 V
